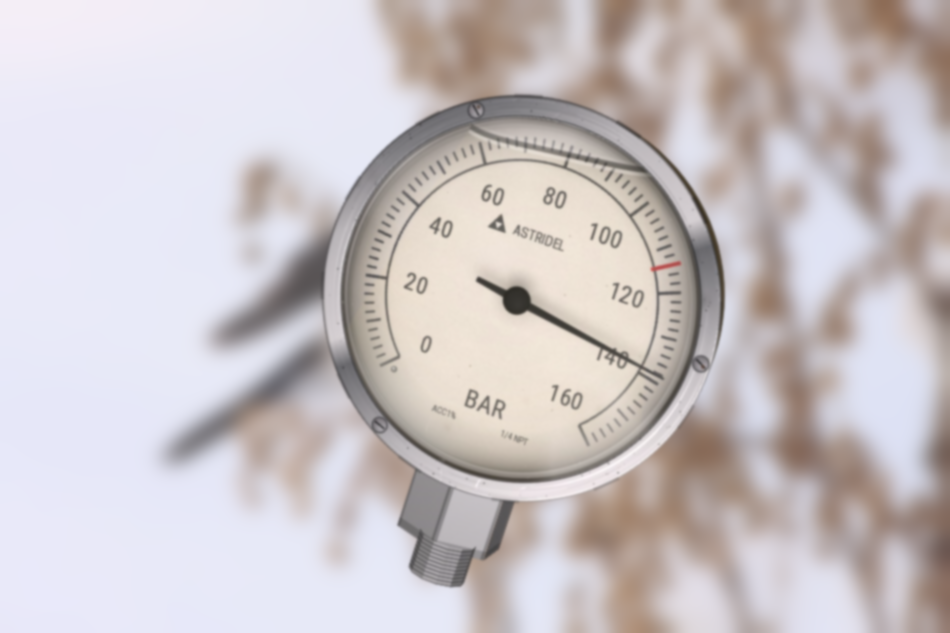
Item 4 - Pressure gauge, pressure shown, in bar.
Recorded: 138 bar
